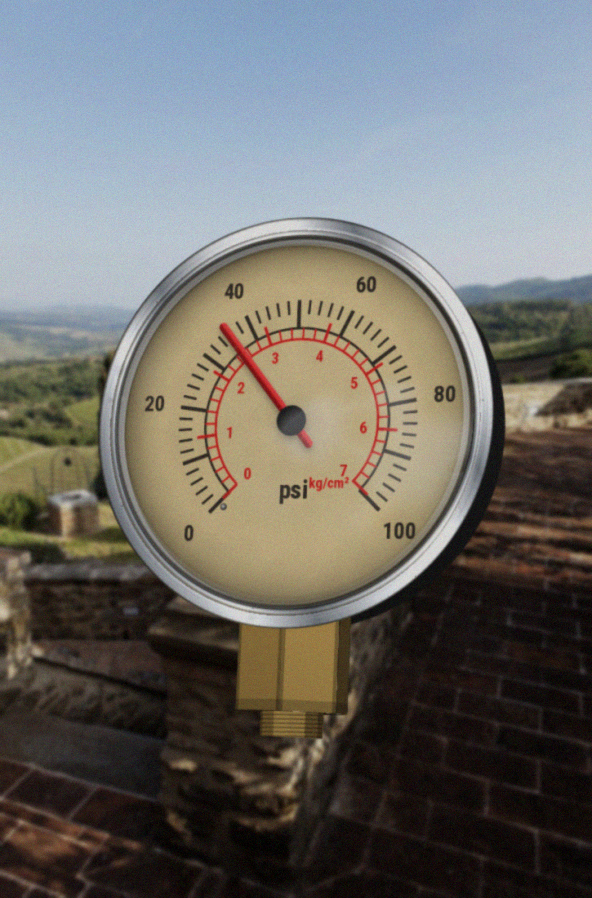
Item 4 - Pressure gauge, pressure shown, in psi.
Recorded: 36 psi
